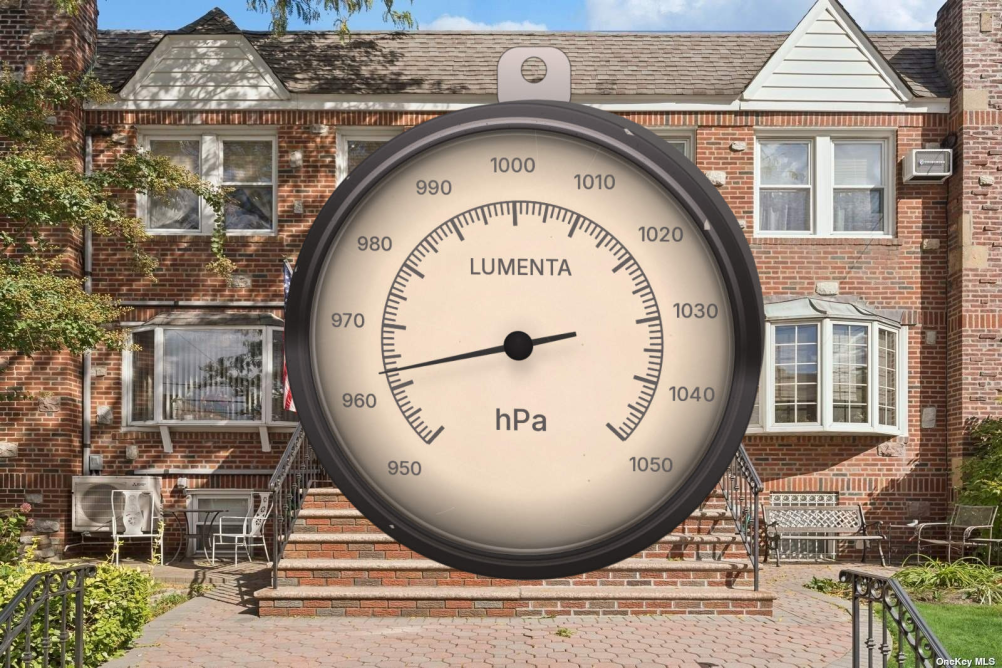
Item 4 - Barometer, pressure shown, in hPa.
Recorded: 963 hPa
